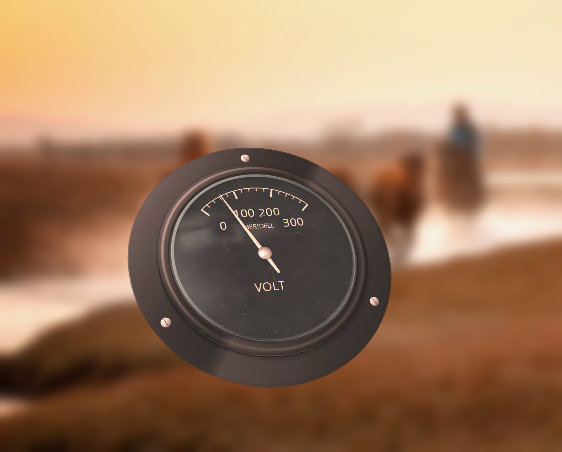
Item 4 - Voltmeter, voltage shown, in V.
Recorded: 60 V
